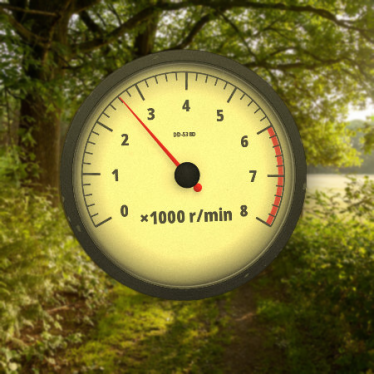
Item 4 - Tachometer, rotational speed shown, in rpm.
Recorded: 2600 rpm
